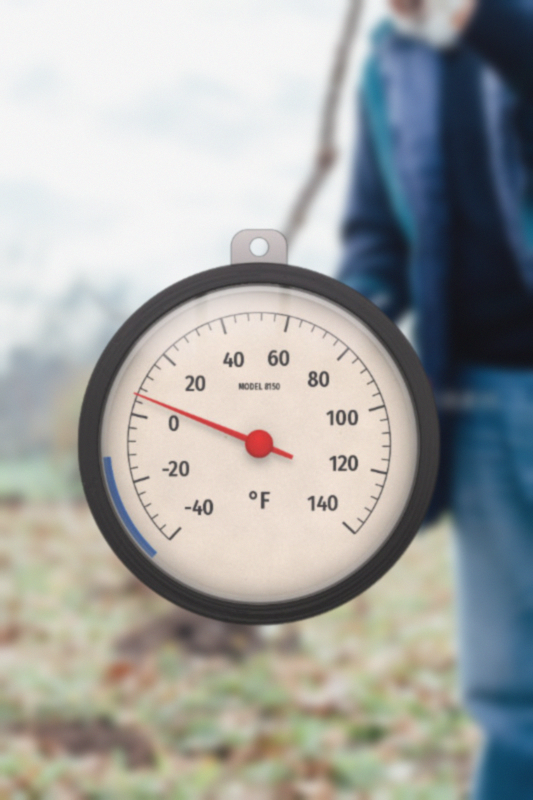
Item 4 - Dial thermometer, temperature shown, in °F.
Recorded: 6 °F
